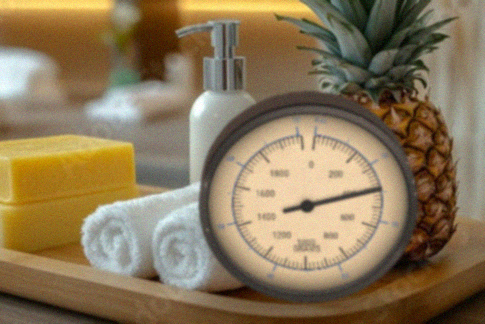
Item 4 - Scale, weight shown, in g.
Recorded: 400 g
